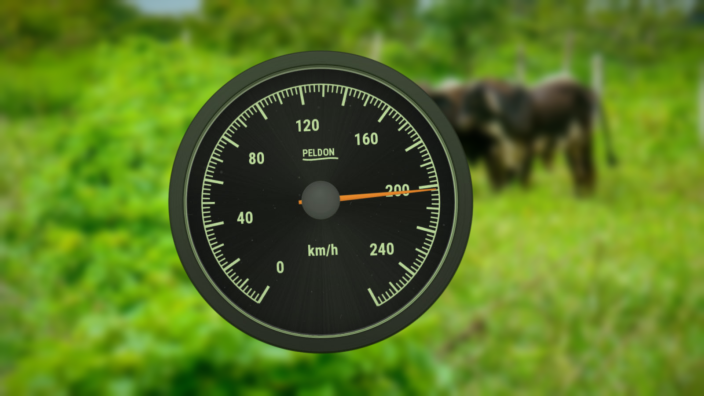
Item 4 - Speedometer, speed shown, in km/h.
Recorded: 202 km/h
